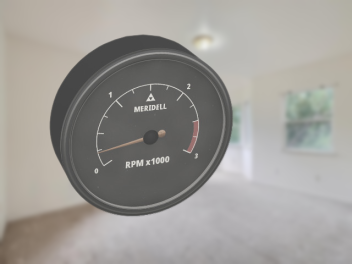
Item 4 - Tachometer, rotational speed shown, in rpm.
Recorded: 250 rpm
